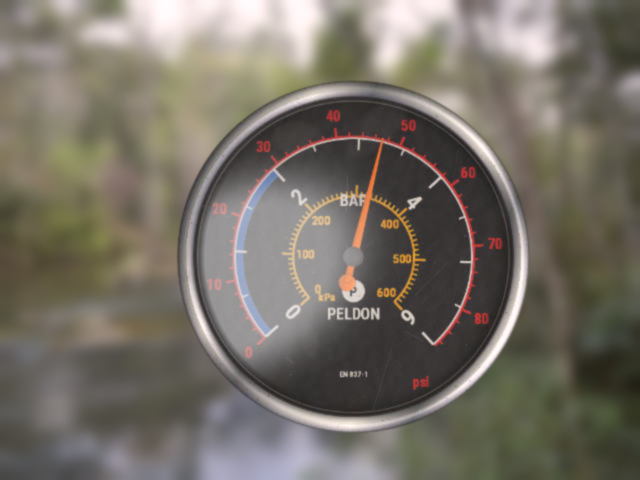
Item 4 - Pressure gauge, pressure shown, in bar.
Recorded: 3.25 bar
